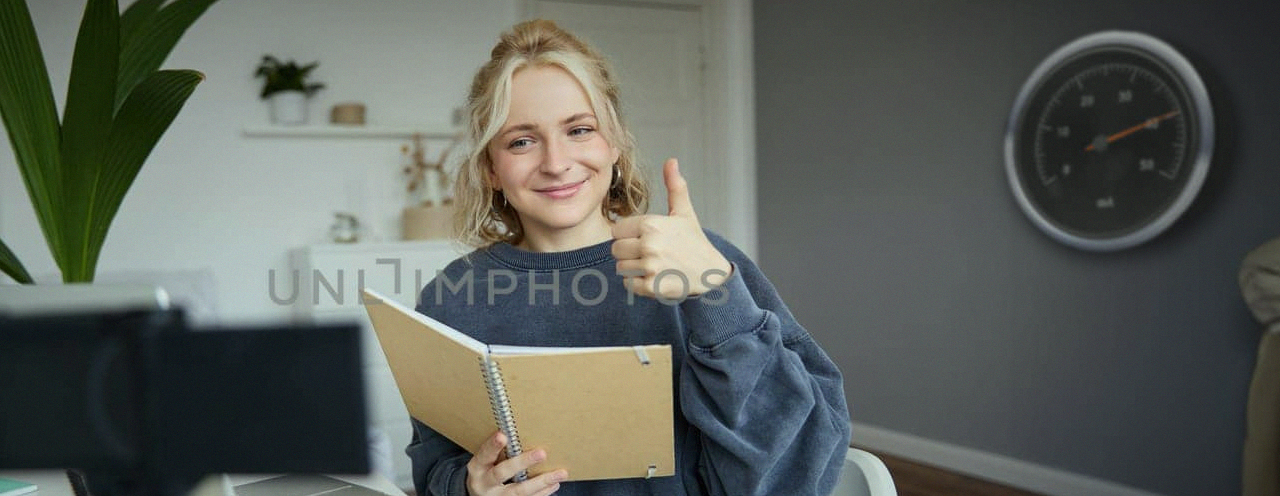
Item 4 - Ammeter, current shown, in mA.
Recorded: 40 mA
